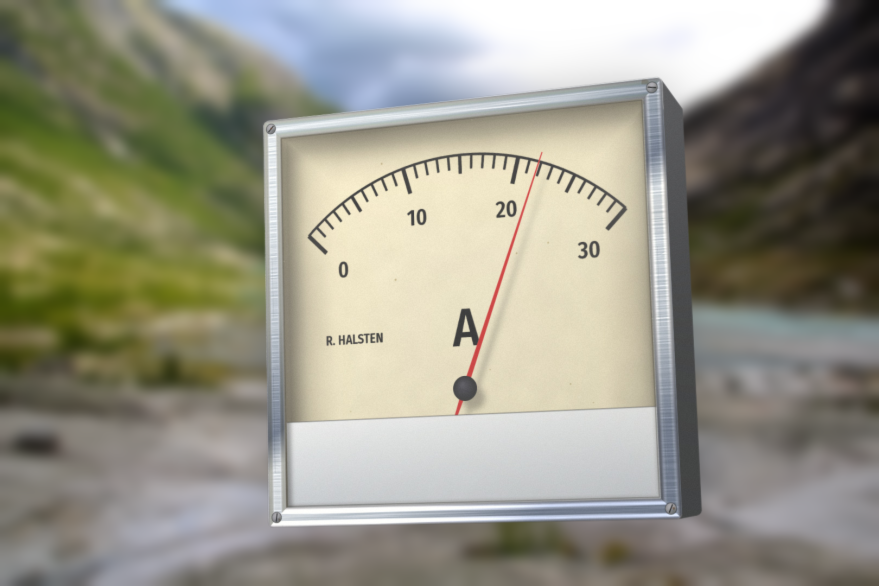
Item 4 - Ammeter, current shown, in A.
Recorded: 22 A
